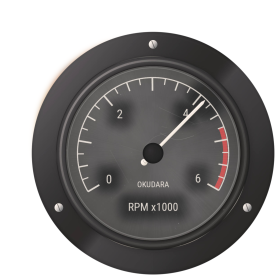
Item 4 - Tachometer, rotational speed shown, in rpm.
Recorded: 4125 rpm
